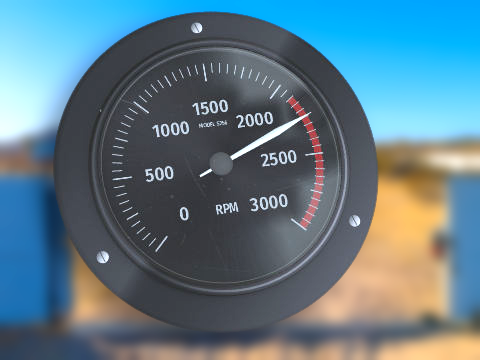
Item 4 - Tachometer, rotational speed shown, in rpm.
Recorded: 2250 rpm
